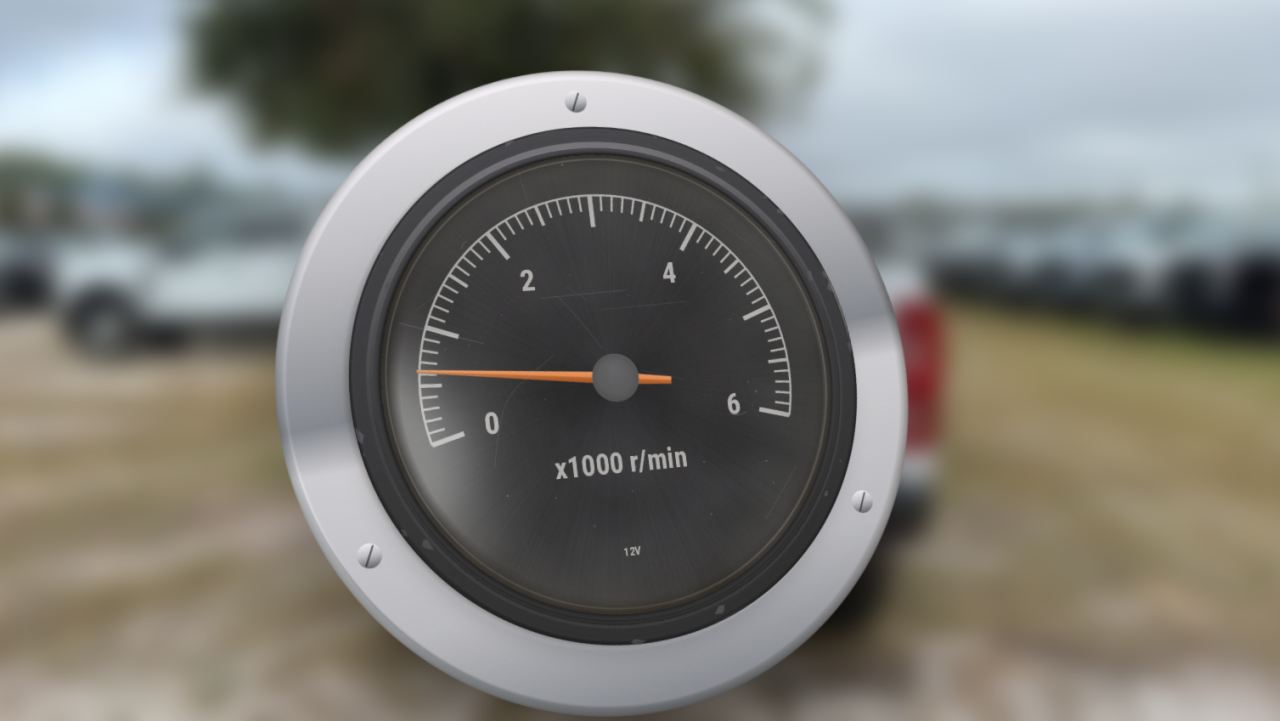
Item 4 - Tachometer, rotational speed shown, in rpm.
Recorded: 600 rpm
